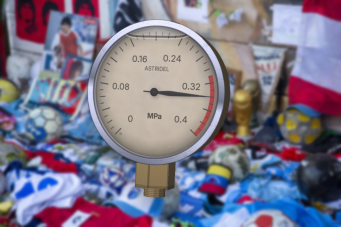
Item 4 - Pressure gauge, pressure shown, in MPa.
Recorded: 0.34 MPa
